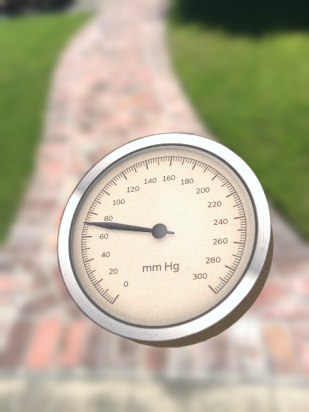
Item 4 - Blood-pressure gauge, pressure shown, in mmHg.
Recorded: 70 mmHg
